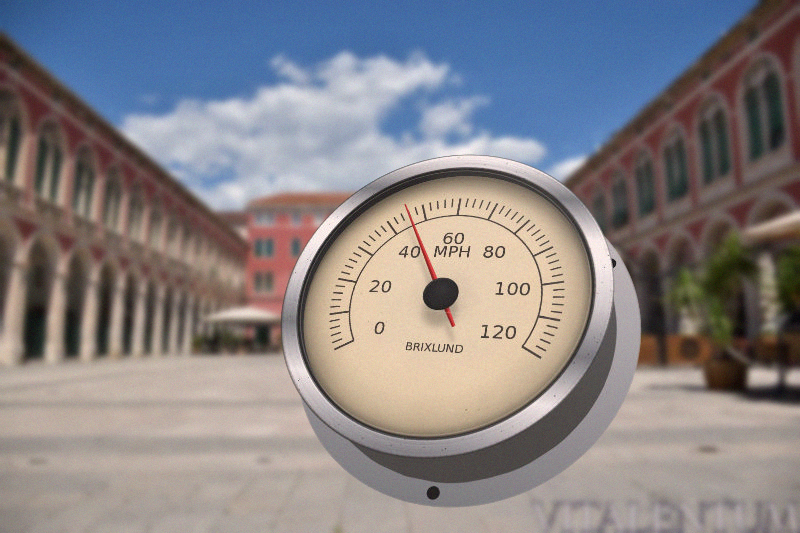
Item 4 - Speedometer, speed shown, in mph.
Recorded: 46 mph
